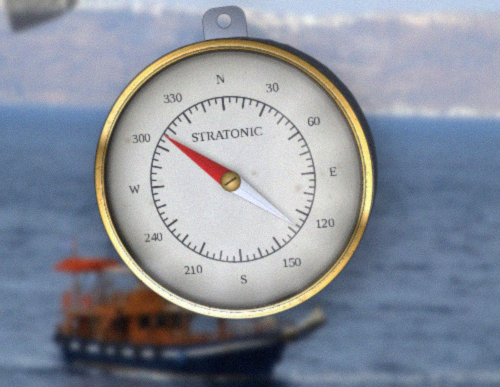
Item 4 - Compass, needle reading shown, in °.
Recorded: 310 °
